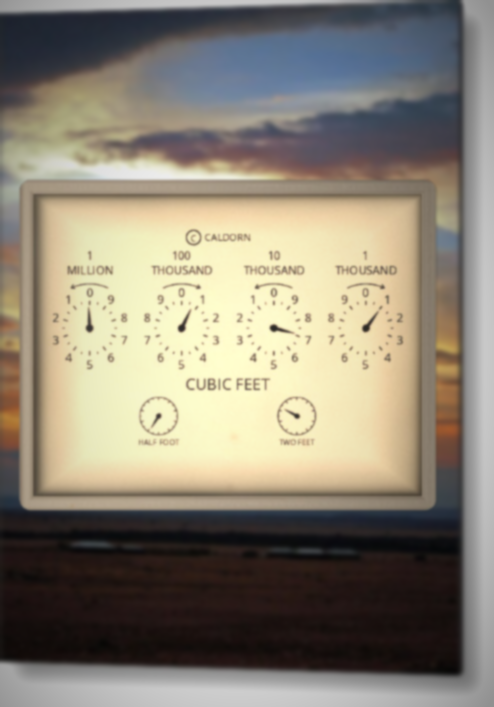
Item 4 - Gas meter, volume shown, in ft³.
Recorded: 7100 ft³
